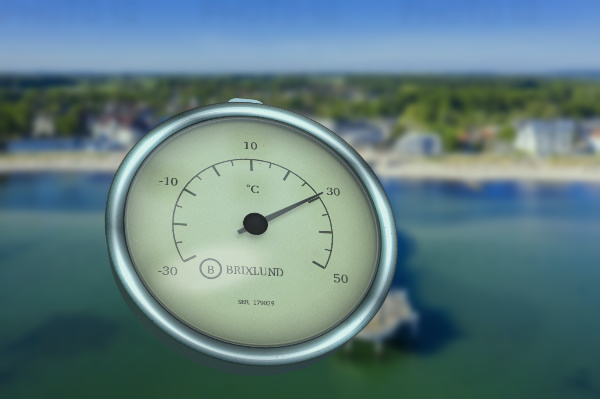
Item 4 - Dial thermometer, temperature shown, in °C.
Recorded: 30 °C
